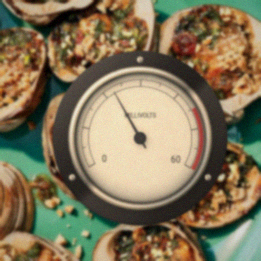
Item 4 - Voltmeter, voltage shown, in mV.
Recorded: 22.5 mV
